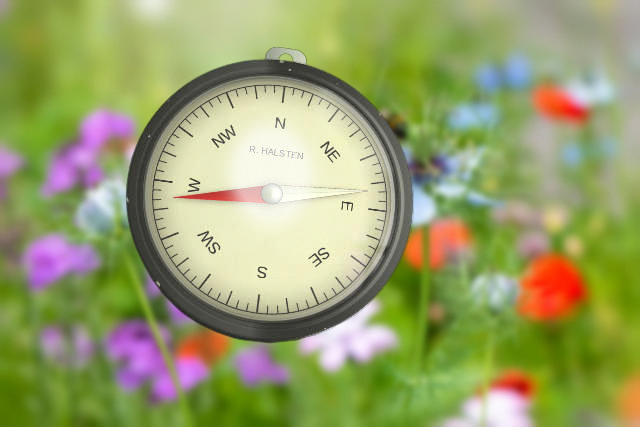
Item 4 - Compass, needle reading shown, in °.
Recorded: 260 °
